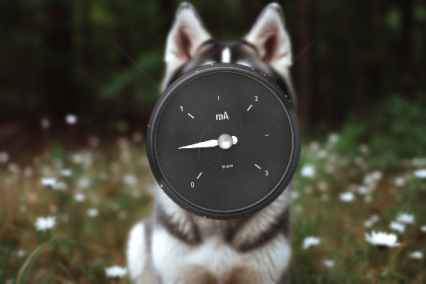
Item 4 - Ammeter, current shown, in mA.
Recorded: 0.5 mA
